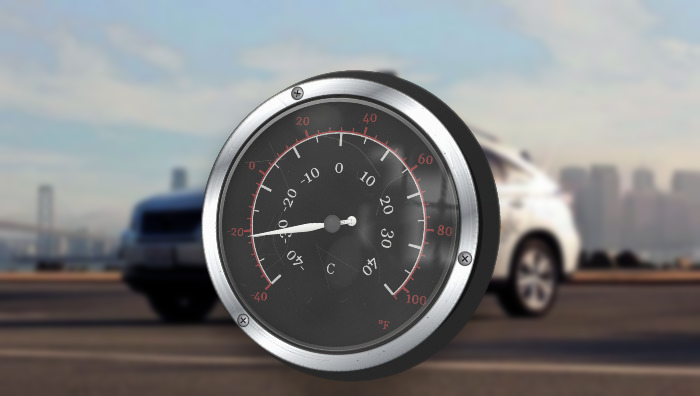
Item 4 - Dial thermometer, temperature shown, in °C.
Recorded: -30 °C
